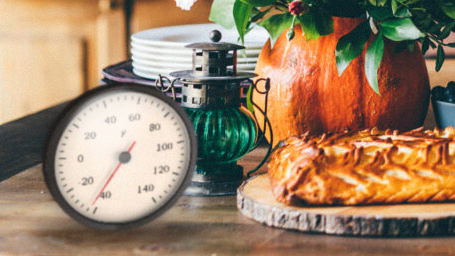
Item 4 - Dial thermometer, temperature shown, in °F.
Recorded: -36 °F
